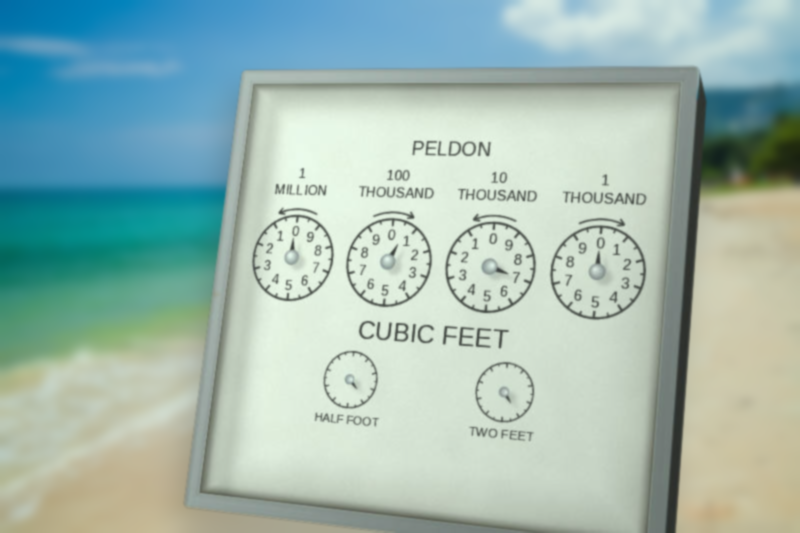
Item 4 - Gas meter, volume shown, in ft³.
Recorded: 7000 ft³
